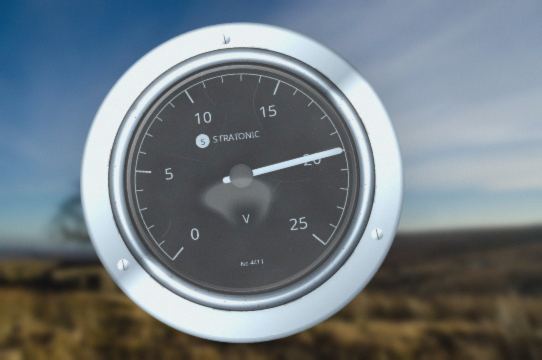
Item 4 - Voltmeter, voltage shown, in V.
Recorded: 20 V
